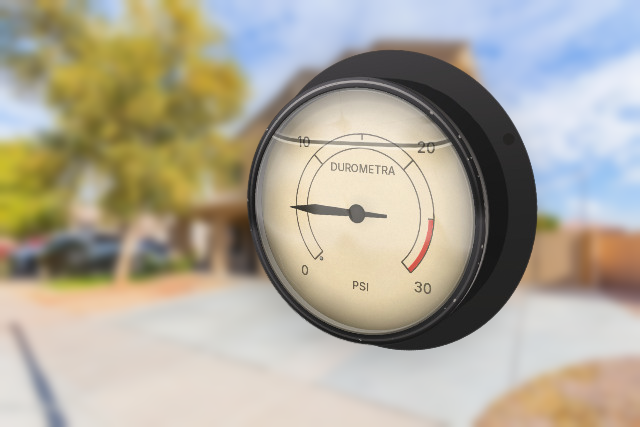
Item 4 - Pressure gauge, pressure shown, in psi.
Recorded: 5 psi
